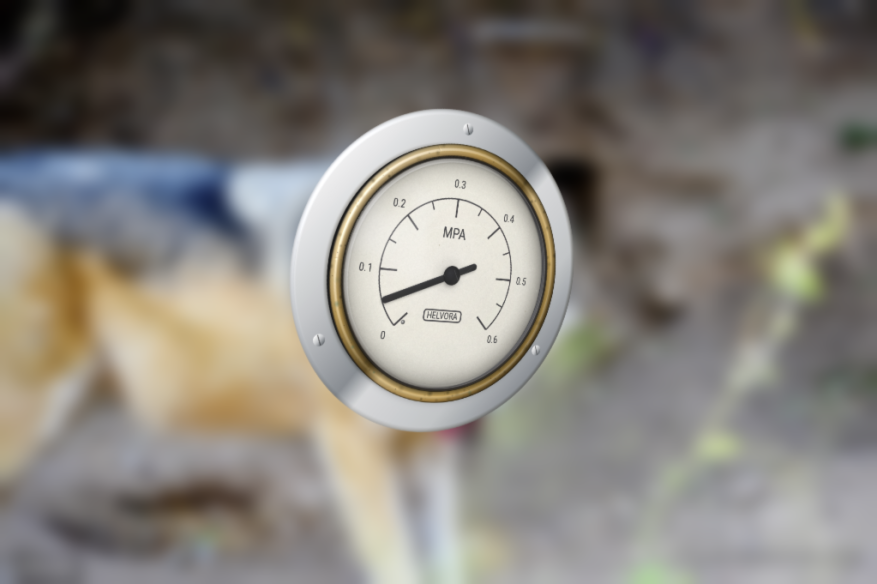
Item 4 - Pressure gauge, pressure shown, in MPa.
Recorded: 0.05 MPa
